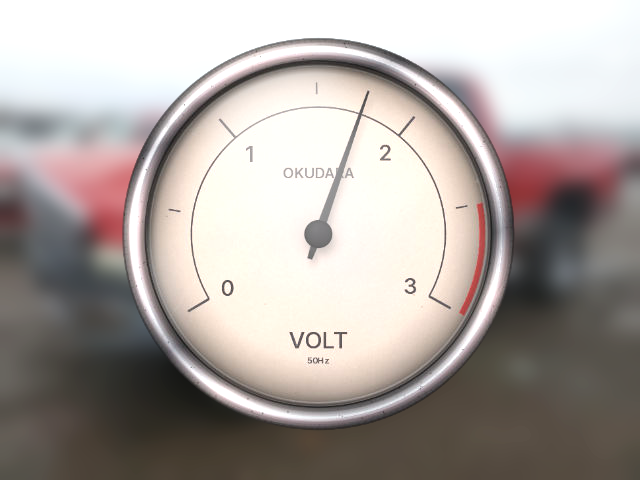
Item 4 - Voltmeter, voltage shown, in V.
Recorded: 1.75 V
